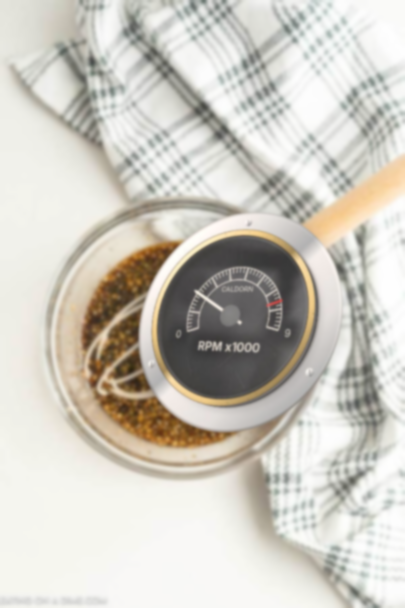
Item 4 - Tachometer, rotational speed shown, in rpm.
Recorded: 2000 rpm
